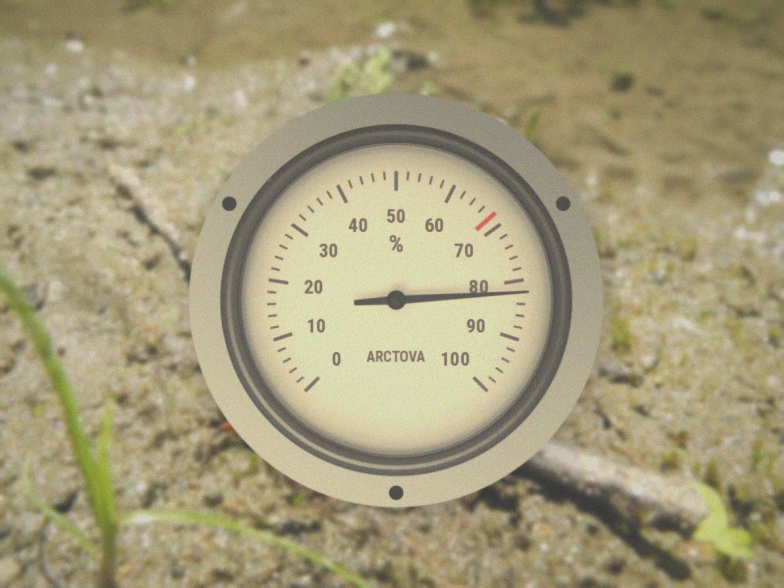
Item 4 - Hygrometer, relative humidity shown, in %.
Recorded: 82 %
